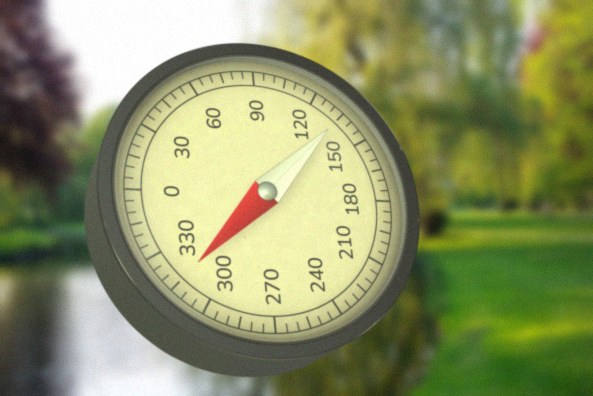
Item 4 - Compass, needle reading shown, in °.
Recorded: 315 °
